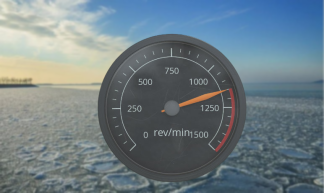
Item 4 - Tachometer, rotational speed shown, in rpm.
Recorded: 1150 rpm
